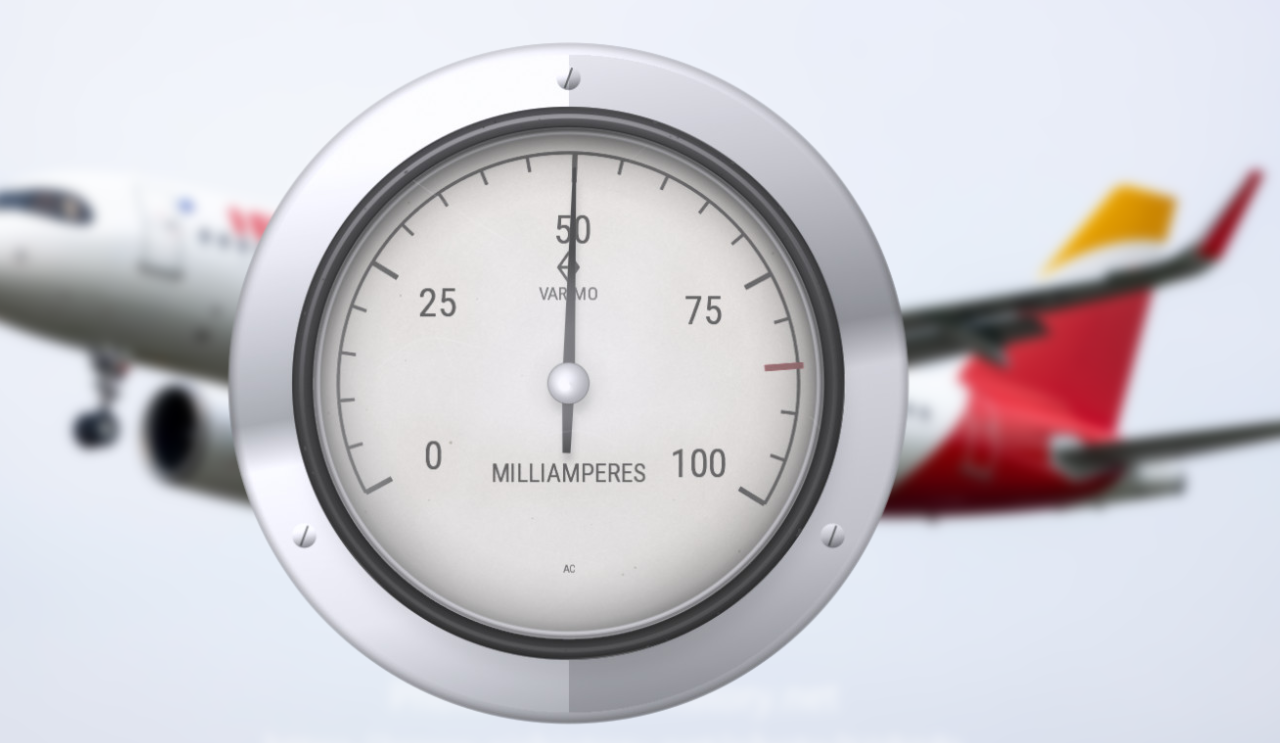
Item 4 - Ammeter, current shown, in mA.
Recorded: 50 mA
